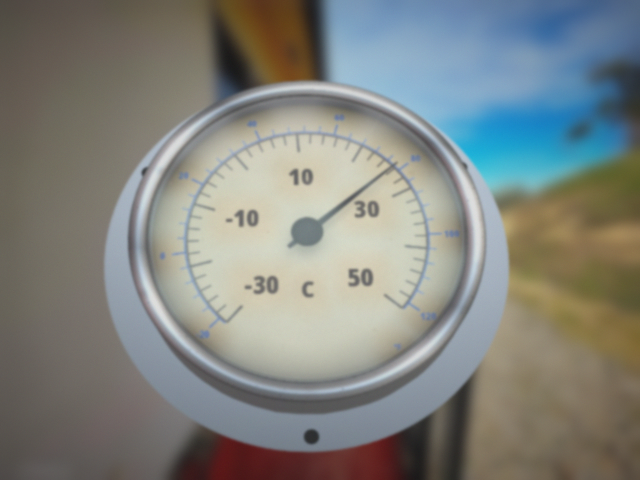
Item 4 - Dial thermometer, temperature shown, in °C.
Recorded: 26 °C
